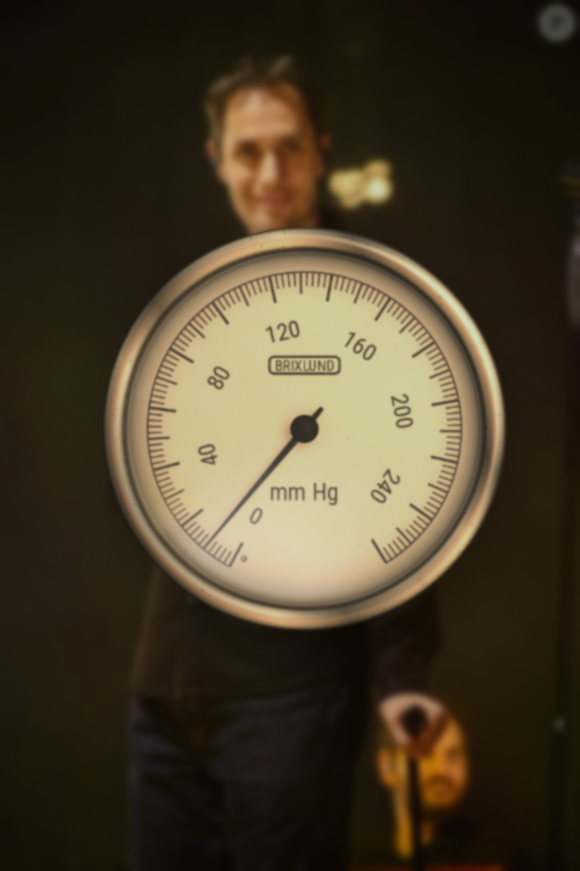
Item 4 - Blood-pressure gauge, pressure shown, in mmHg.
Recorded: 10 mmHg
